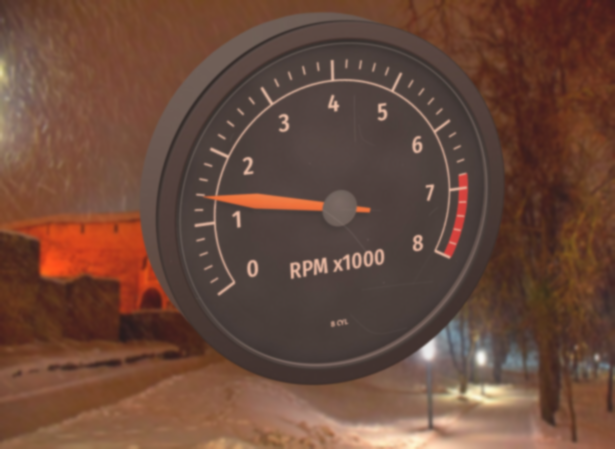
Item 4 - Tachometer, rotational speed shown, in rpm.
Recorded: 1400 rpm
